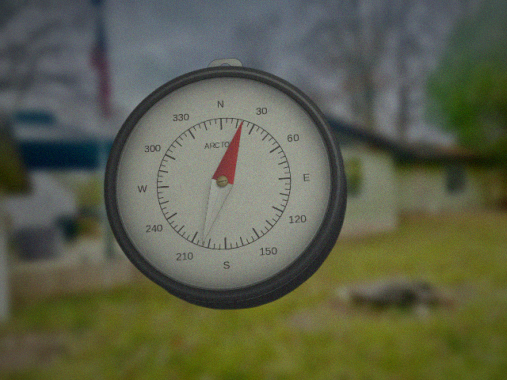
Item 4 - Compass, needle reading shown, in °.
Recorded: 20 °
